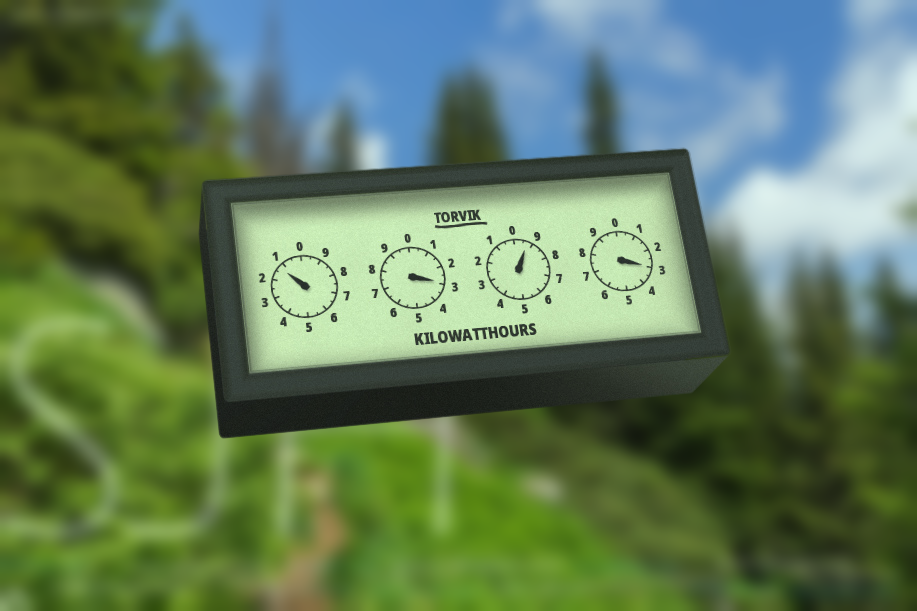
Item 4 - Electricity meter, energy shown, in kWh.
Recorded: 1293 kWh
